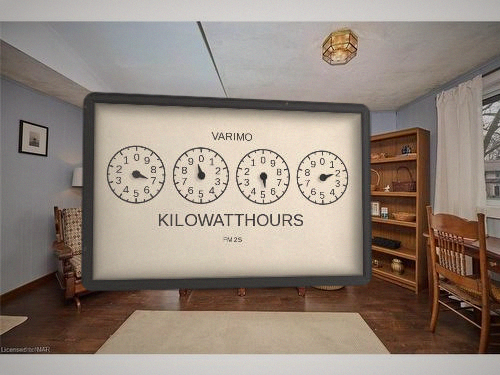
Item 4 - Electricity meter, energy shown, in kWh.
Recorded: 6952 kWh
